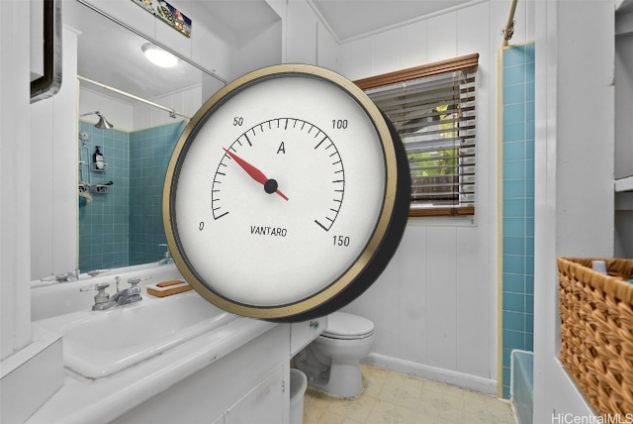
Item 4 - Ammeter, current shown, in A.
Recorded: 37.5 A
